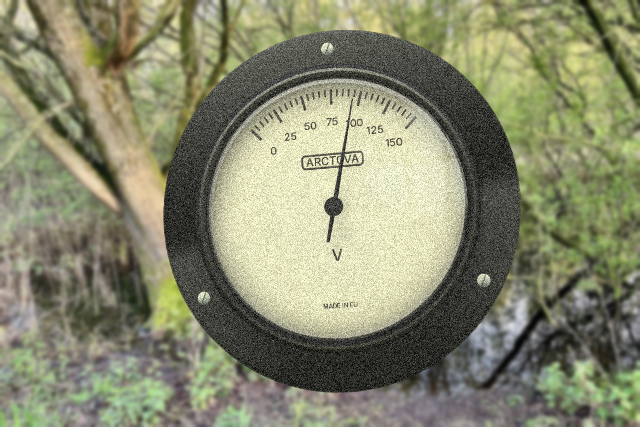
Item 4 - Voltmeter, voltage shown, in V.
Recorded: 95 V
